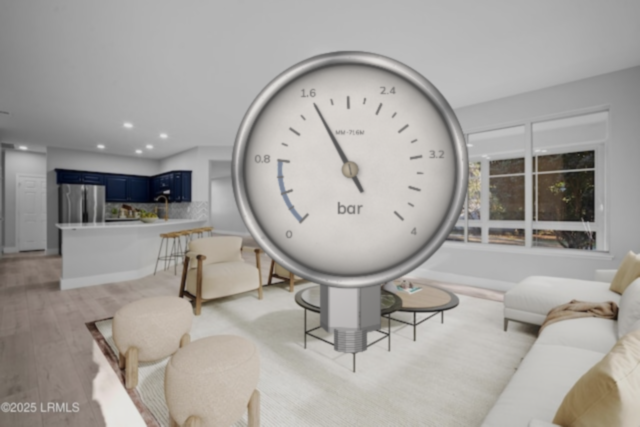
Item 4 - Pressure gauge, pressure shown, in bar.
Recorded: 1.6 bar
